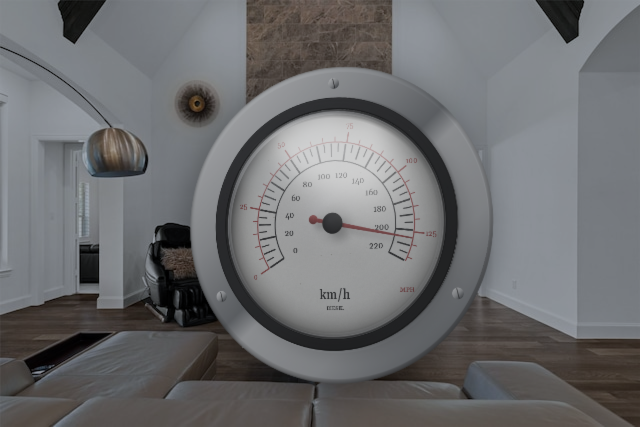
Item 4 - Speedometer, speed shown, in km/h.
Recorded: 205 km/h
